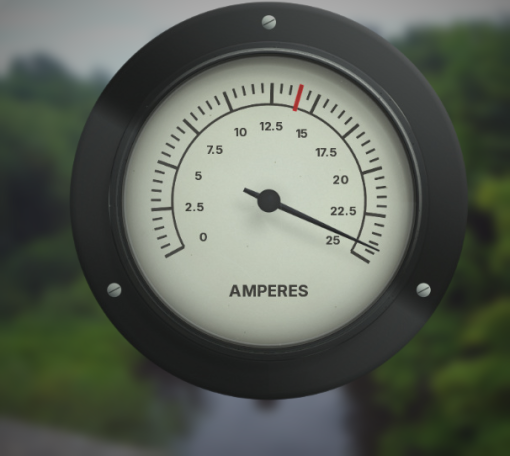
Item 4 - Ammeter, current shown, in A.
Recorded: 24.25 A
